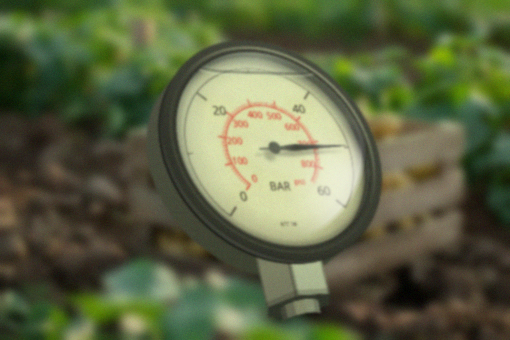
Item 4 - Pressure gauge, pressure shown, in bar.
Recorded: 50 bar
